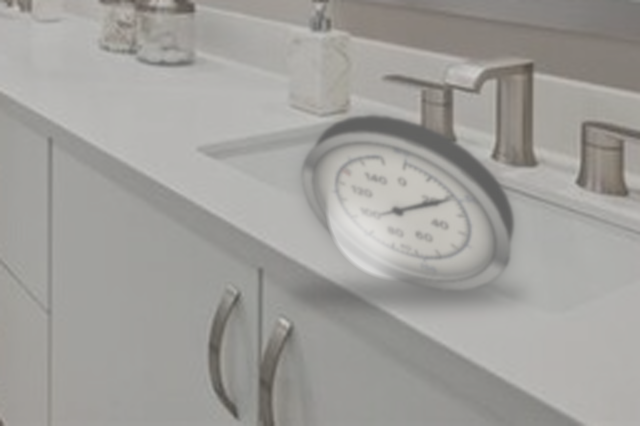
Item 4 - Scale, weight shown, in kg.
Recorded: 20 kg
